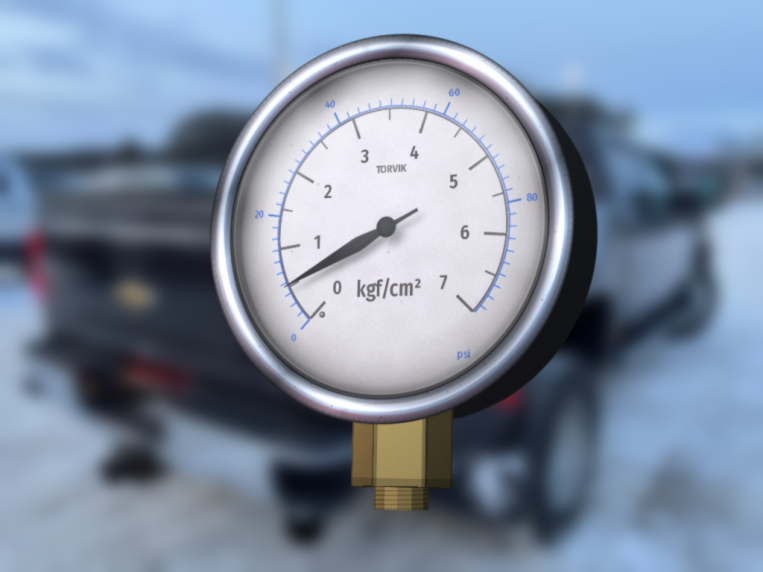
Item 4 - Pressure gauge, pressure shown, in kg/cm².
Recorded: 0.5 kg/cm²
